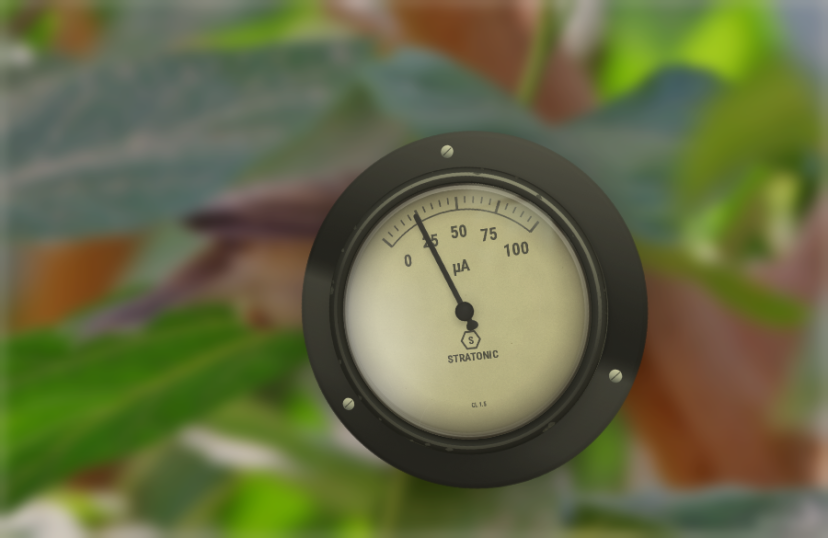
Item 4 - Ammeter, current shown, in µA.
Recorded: 25 µA
